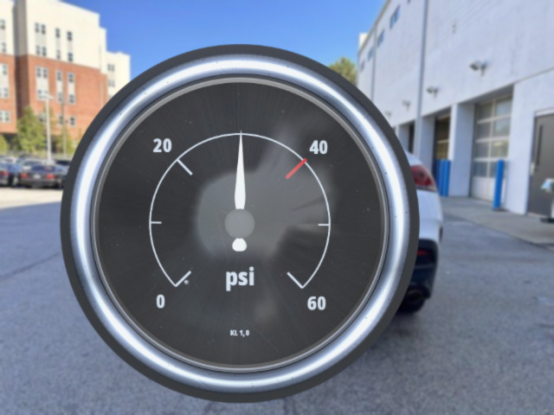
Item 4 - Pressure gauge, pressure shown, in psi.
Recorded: 30 psi
